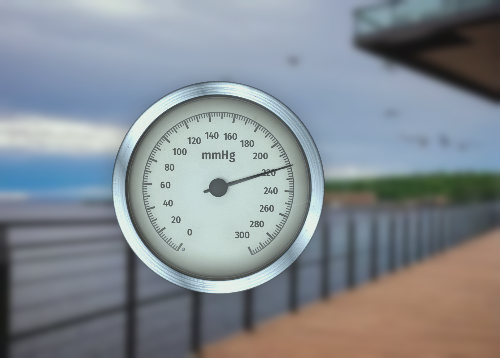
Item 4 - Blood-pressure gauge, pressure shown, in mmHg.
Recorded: 220 mmHg
